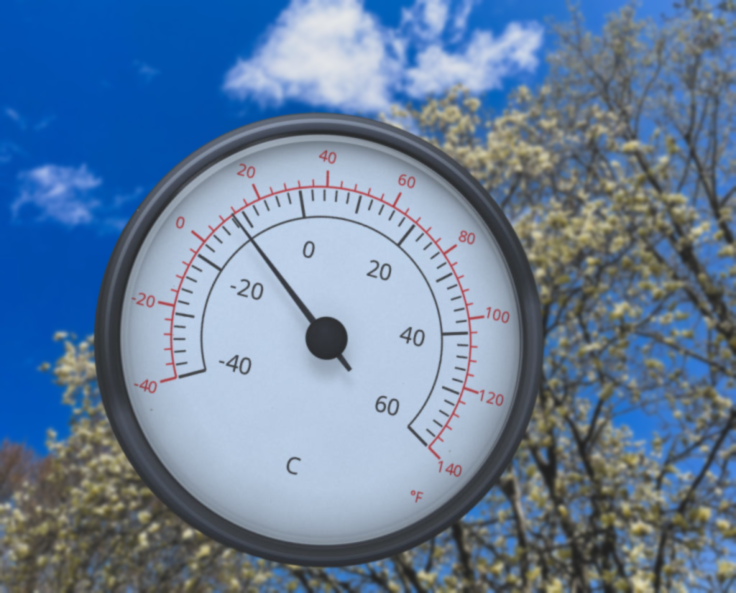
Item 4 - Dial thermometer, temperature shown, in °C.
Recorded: -12 °C
